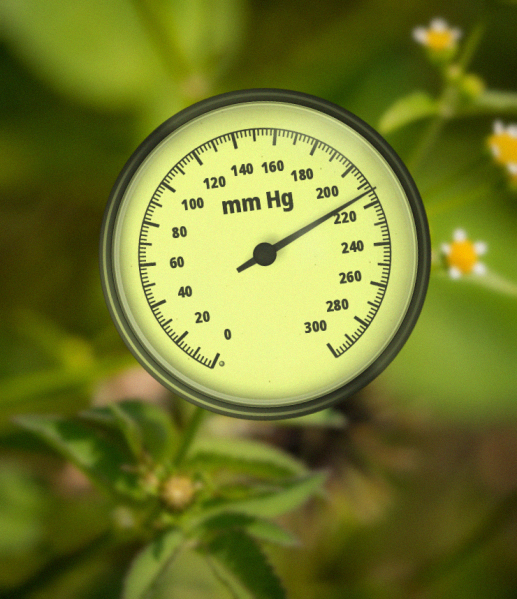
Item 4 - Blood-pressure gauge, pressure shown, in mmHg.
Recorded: 214 mmHg
